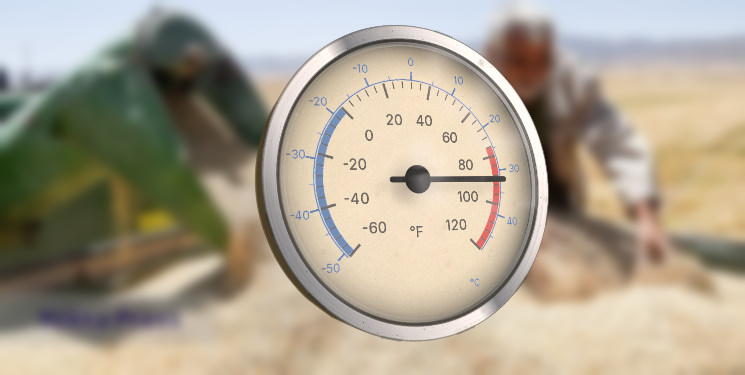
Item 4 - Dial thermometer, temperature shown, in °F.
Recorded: 90 °F
